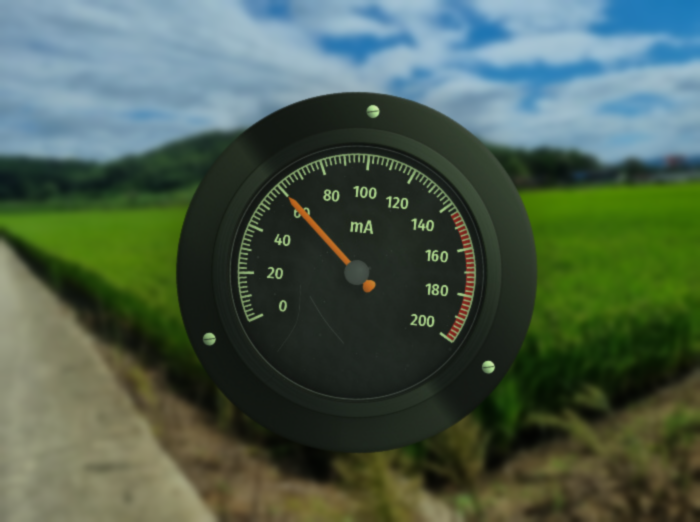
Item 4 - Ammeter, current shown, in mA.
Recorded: 60 mA
